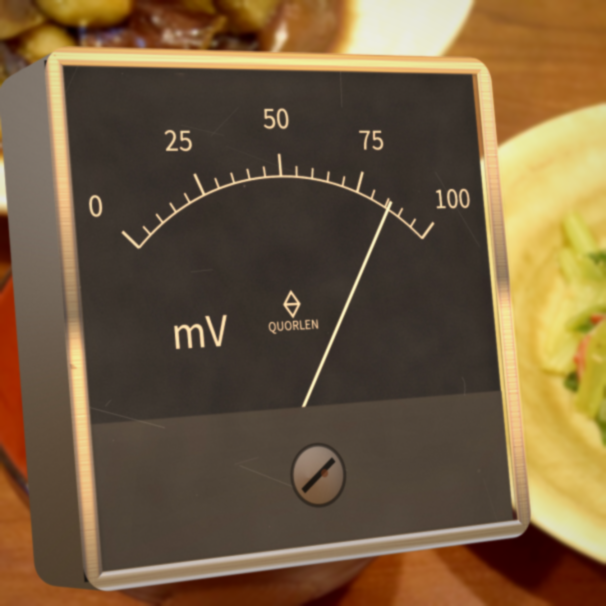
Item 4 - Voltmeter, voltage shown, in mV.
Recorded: 85 mV
